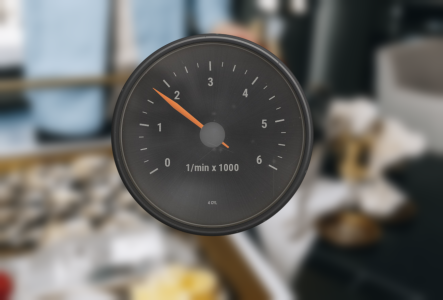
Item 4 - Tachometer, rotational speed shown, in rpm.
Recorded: 1750 rpm
